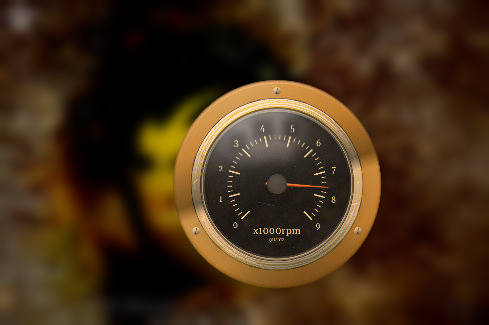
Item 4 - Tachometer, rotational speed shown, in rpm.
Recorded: 7600 rpm
